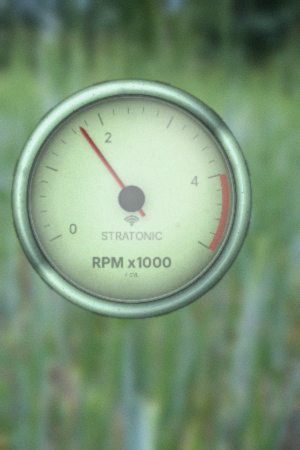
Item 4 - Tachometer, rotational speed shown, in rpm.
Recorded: 1700 rpm
